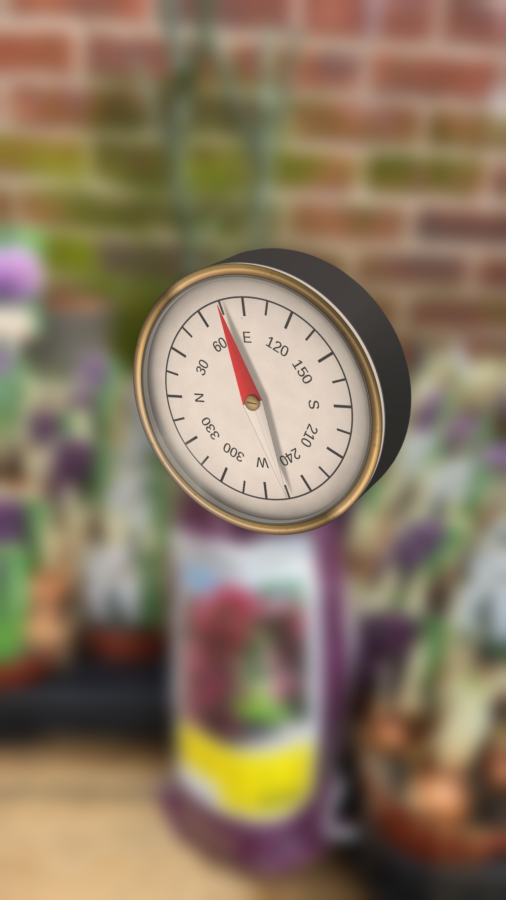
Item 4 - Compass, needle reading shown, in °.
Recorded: 75 °
